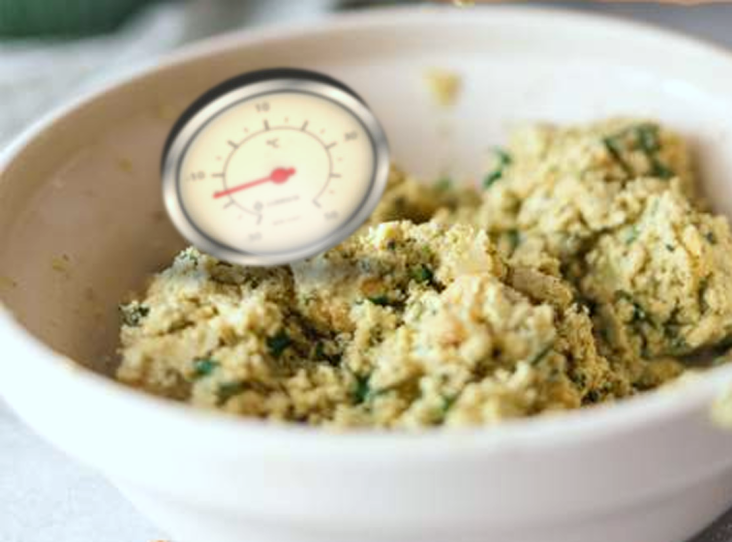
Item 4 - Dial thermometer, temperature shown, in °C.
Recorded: -15 °C
